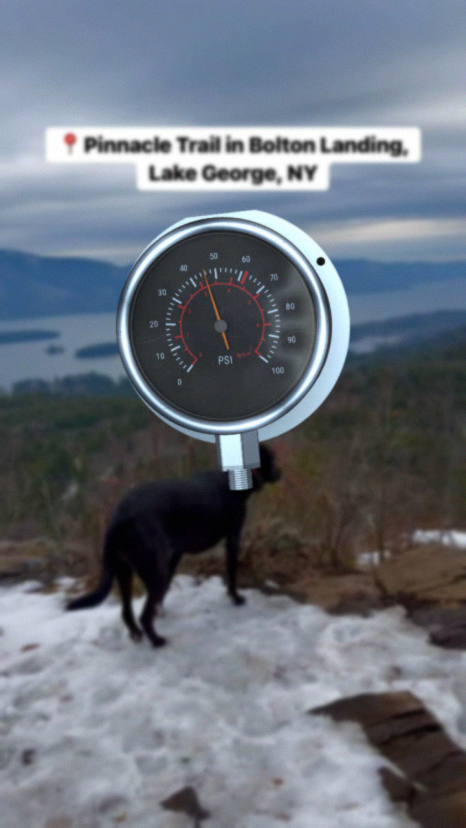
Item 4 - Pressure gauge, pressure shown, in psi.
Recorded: 46 psi
